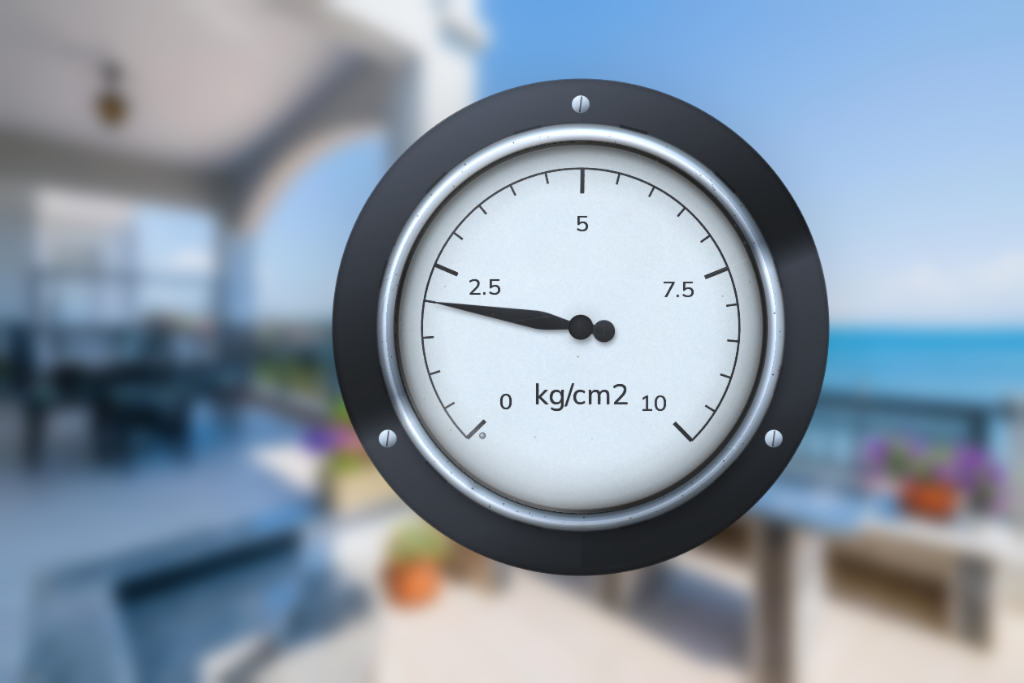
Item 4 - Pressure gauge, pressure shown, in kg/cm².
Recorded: 2 kg/cm²
